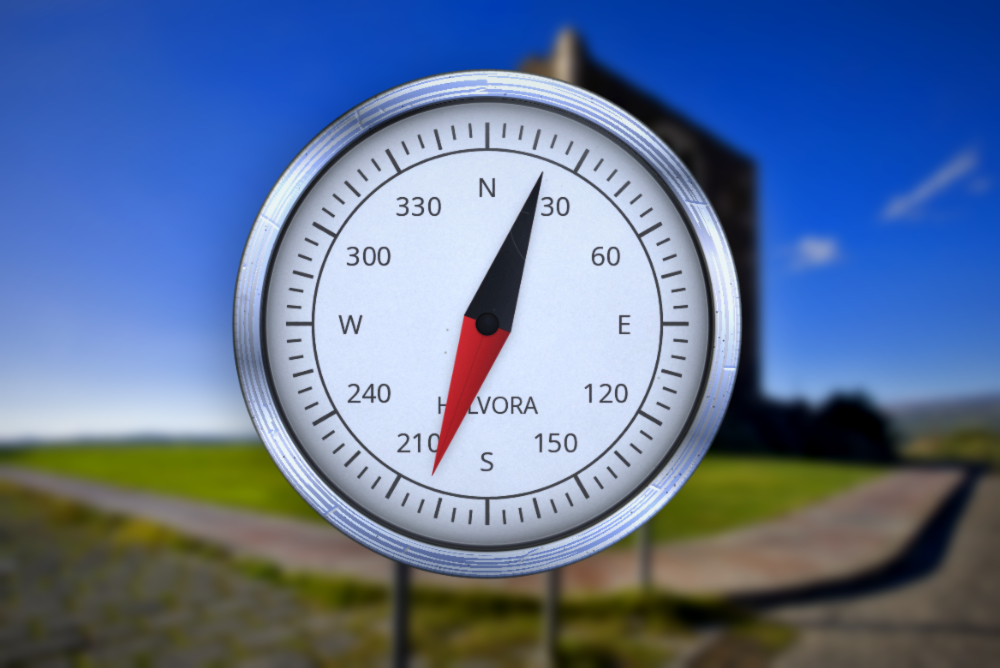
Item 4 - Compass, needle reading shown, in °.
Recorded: 200 °
